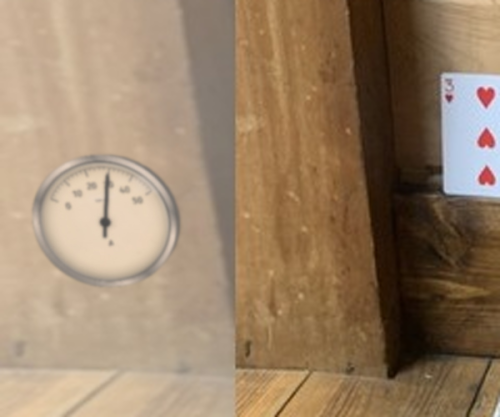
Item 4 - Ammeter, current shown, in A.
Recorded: 30 A
